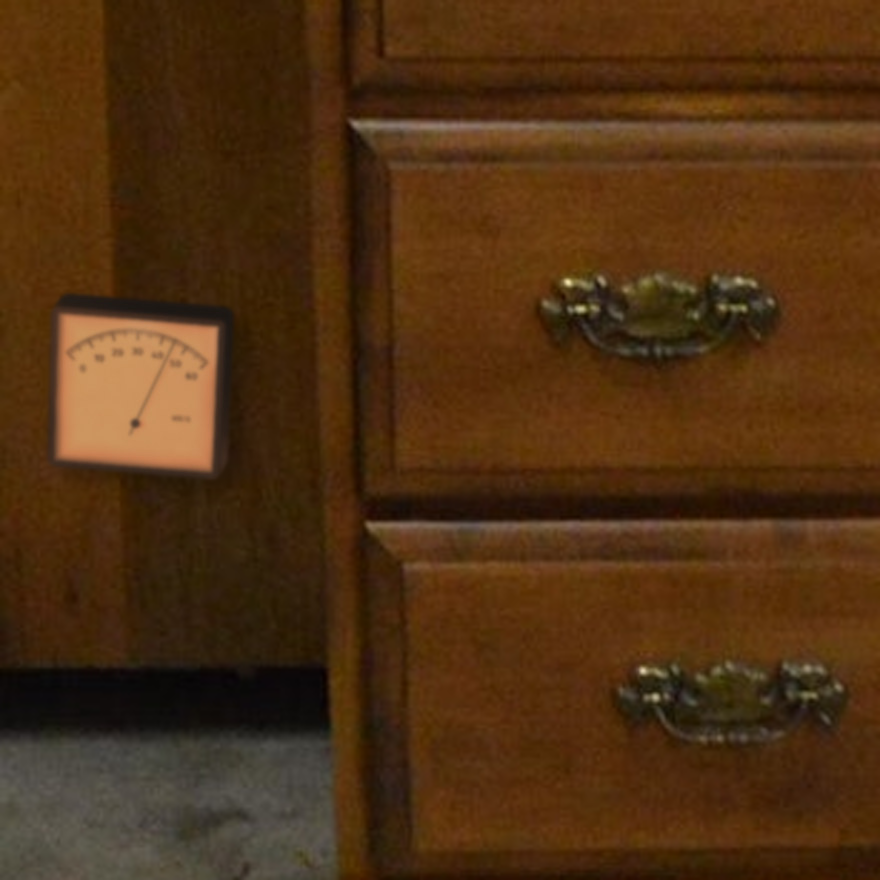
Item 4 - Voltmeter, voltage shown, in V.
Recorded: 45 V
